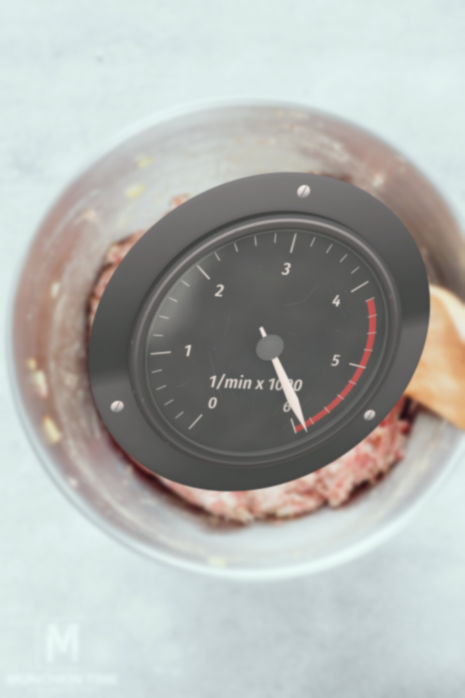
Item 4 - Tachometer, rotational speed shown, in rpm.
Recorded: 5900 rpm
